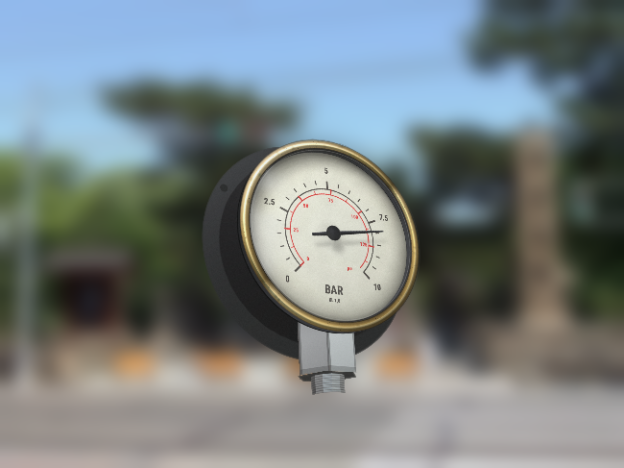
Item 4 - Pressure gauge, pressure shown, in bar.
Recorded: 8 bar
